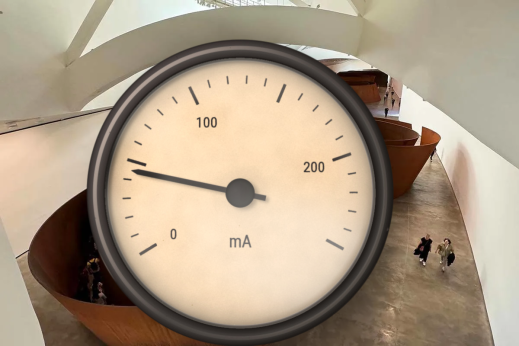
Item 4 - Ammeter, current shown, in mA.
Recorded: 45 mA
